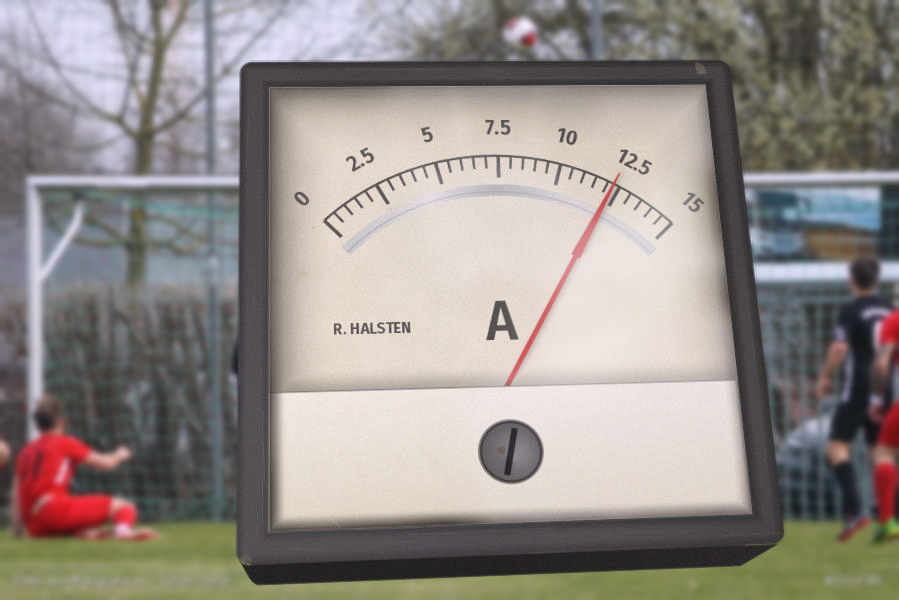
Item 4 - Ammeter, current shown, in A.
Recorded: 12.25 A
